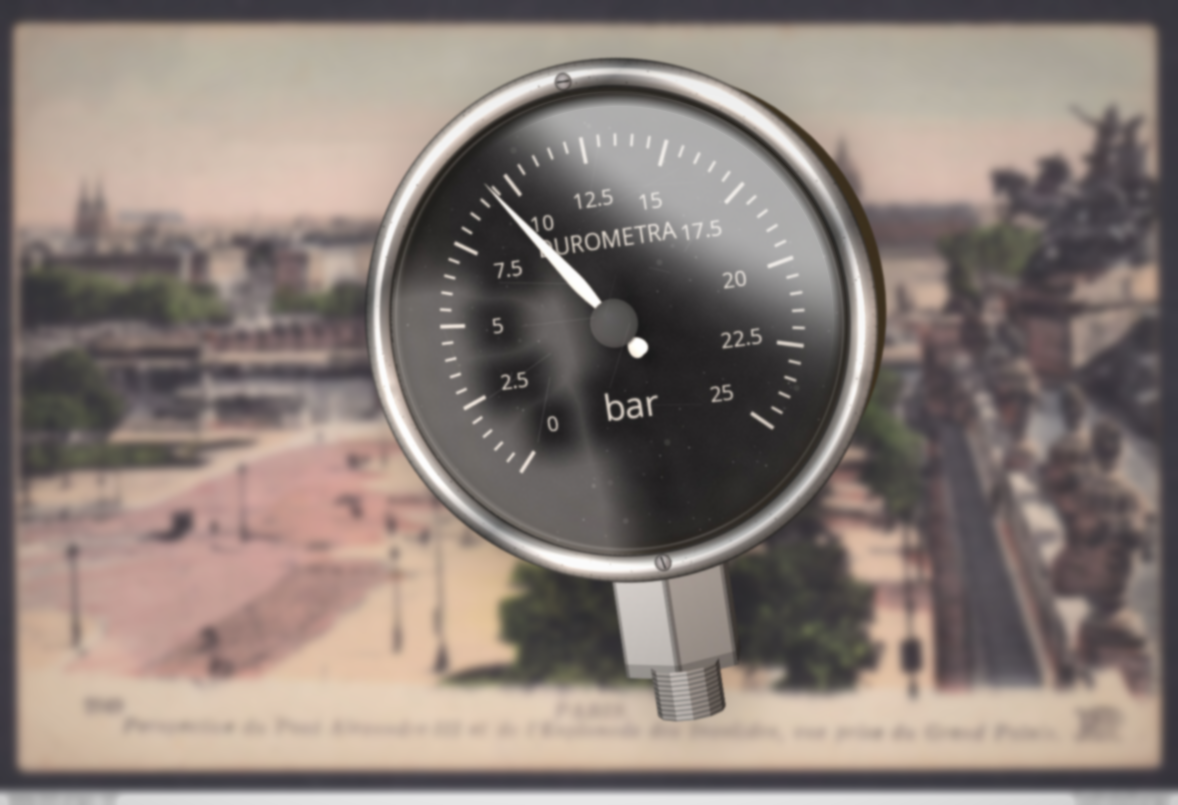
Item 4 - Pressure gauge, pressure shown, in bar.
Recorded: 9.5 bar
